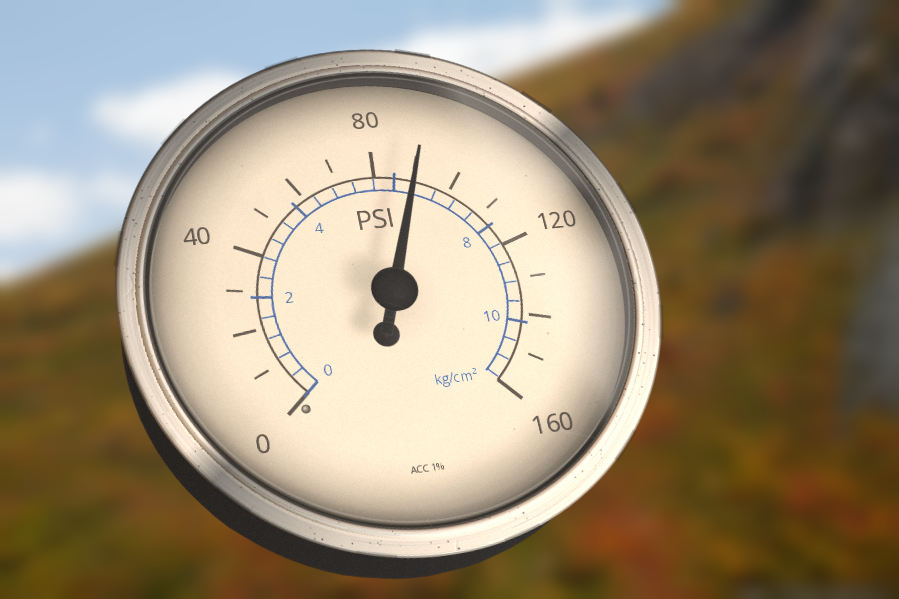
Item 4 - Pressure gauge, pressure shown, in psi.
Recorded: 90 psi
